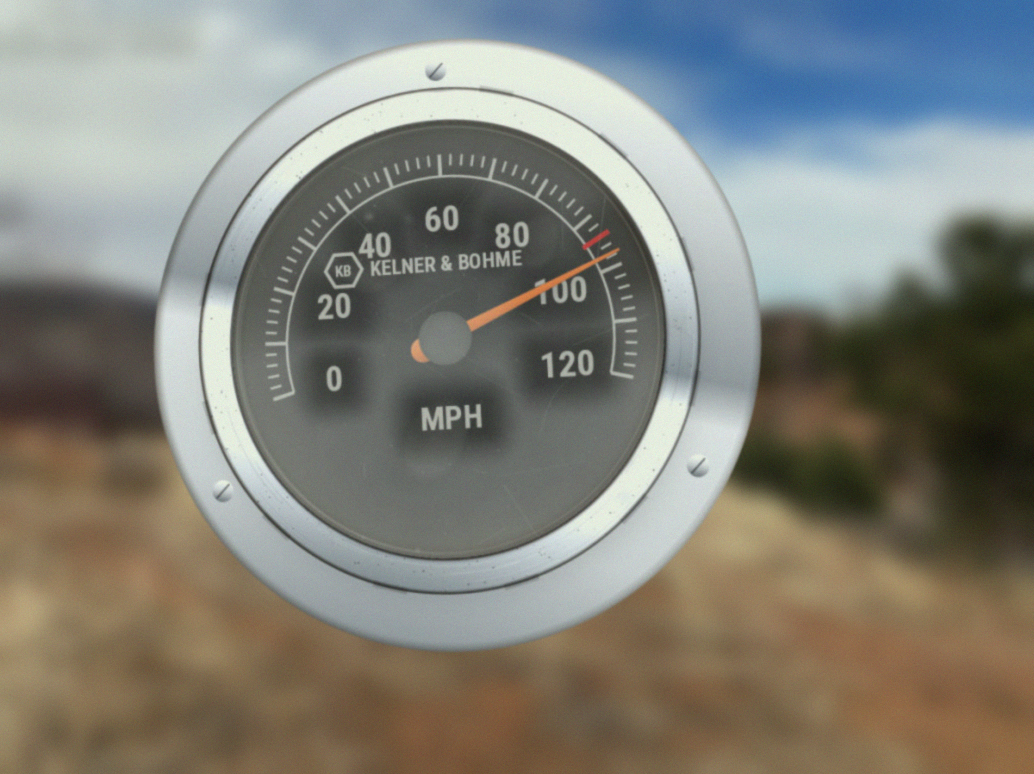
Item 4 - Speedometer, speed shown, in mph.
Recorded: 98 mph
